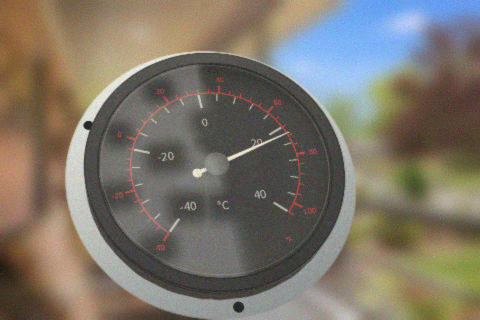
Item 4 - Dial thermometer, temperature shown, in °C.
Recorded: 22 °C
